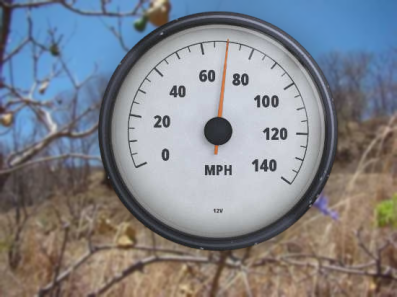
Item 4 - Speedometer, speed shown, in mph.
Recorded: 70 mph
